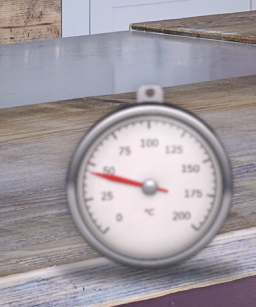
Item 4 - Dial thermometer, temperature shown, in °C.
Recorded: 45 °C
